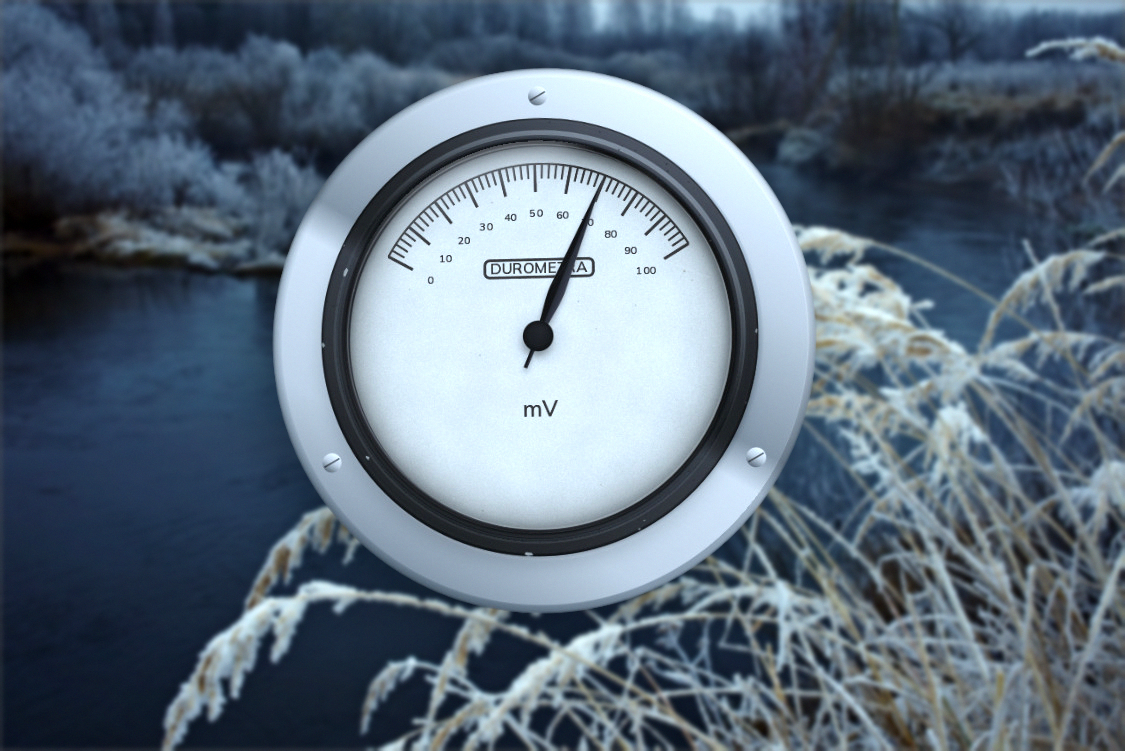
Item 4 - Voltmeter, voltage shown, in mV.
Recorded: 70 mV
